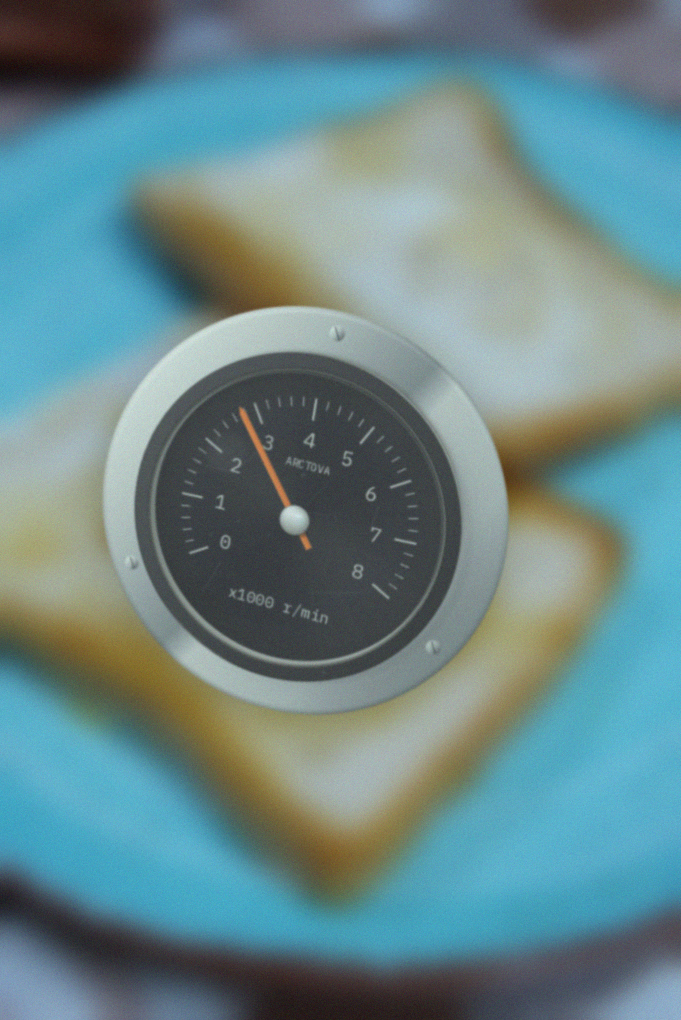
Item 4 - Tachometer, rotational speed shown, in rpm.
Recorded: 2800 rpm
